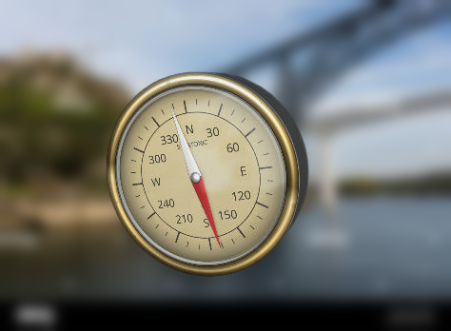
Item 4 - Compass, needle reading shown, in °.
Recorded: 170 °
